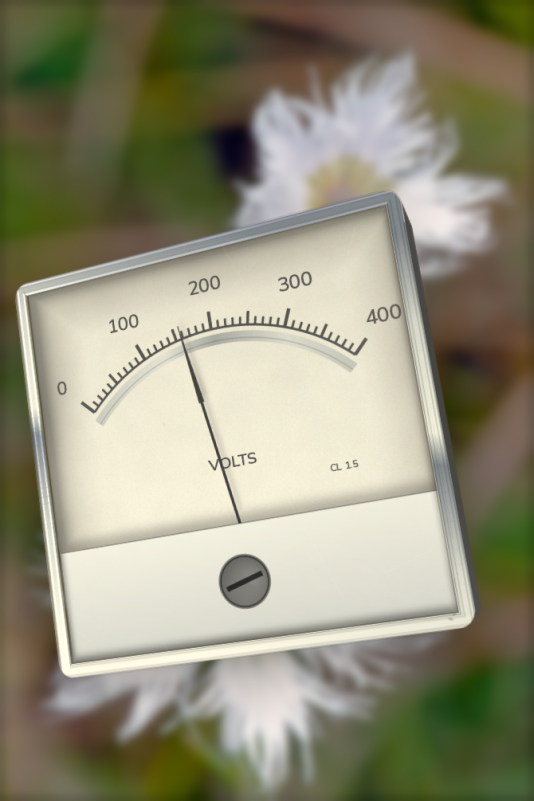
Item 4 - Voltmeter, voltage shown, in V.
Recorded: 160 V
